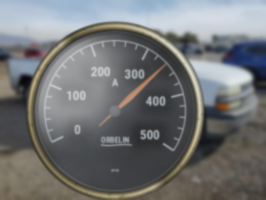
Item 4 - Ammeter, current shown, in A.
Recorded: 340 A
